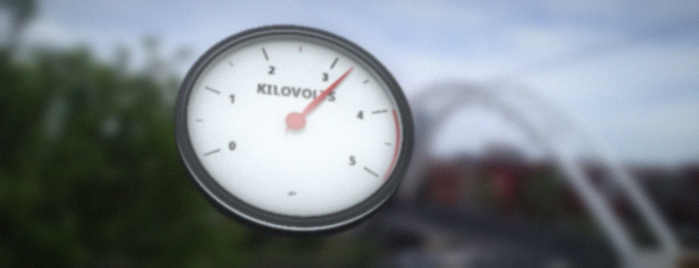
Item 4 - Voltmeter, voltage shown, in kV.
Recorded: 3.25 kV
